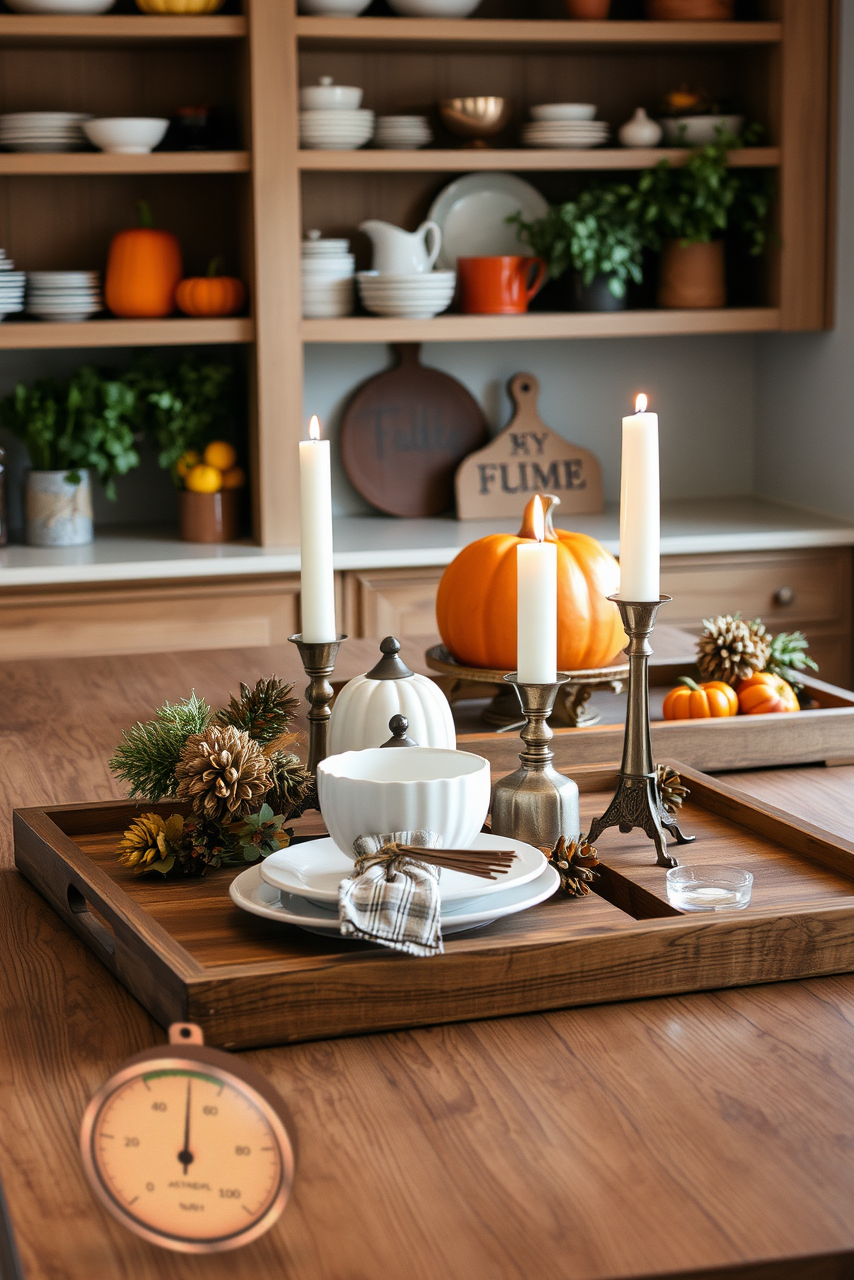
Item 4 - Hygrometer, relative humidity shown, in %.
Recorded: 52 %
